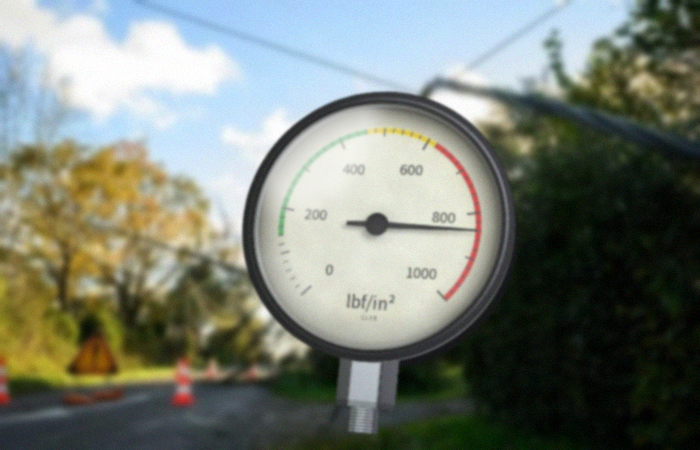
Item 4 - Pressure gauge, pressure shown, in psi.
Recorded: 840 psi
